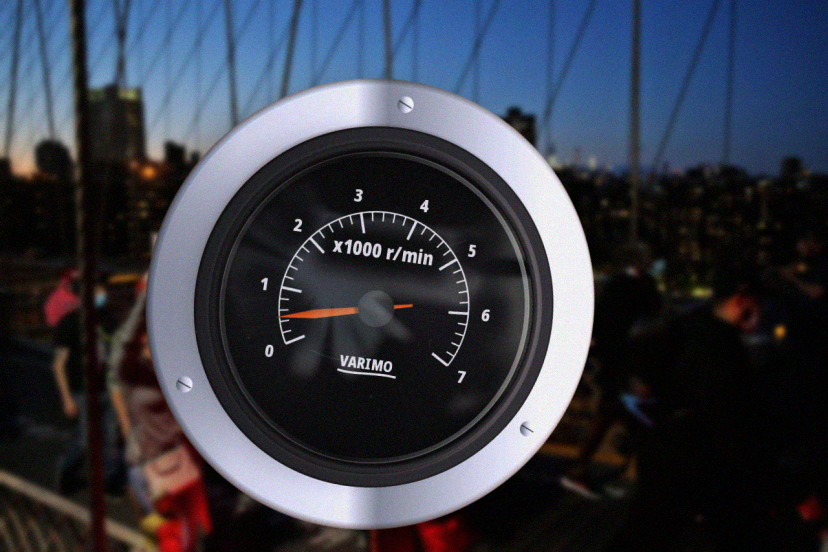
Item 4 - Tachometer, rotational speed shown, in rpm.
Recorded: 500 rpm
